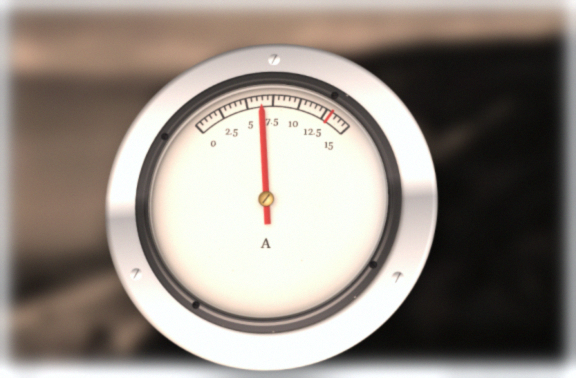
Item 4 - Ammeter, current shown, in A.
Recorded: 6.5 A
